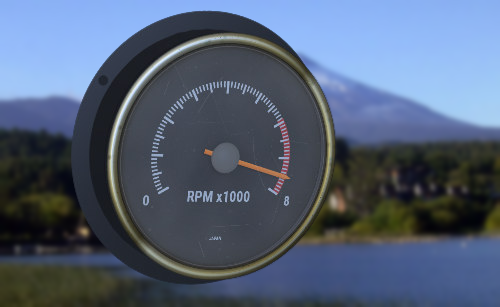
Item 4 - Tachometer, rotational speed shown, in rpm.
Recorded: 7500 rpm
